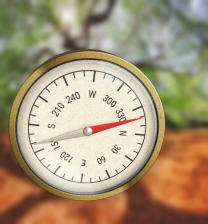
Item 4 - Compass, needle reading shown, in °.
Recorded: 340 °
